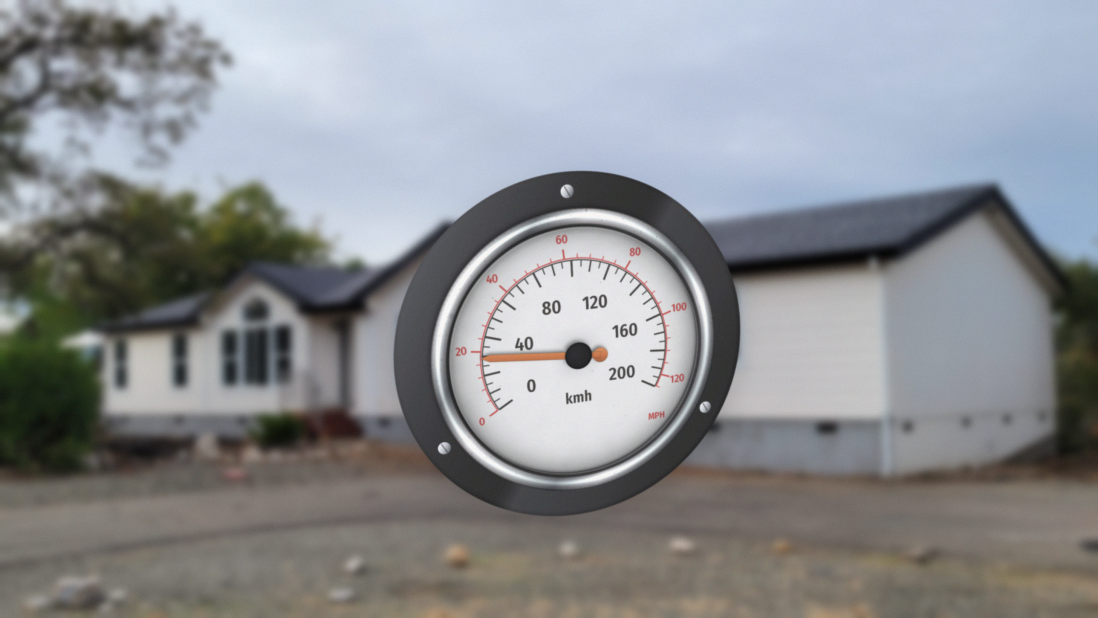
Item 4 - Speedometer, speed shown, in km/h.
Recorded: 30 km/h
